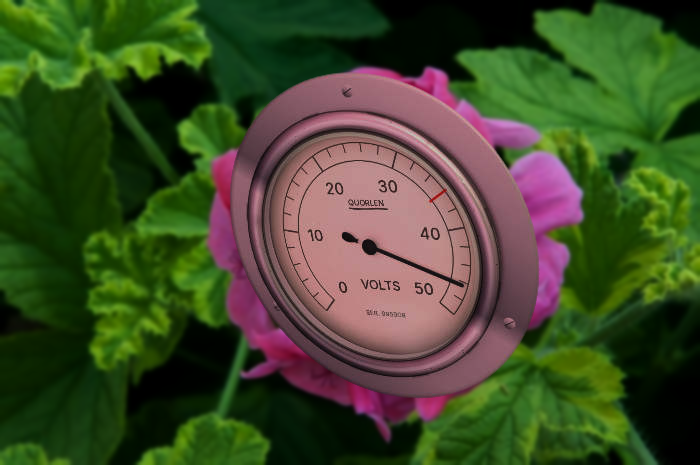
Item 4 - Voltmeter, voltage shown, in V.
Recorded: 46 V
